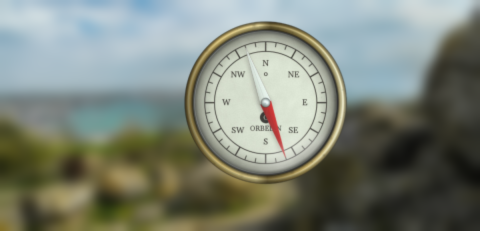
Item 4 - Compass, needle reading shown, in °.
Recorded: 160 °
